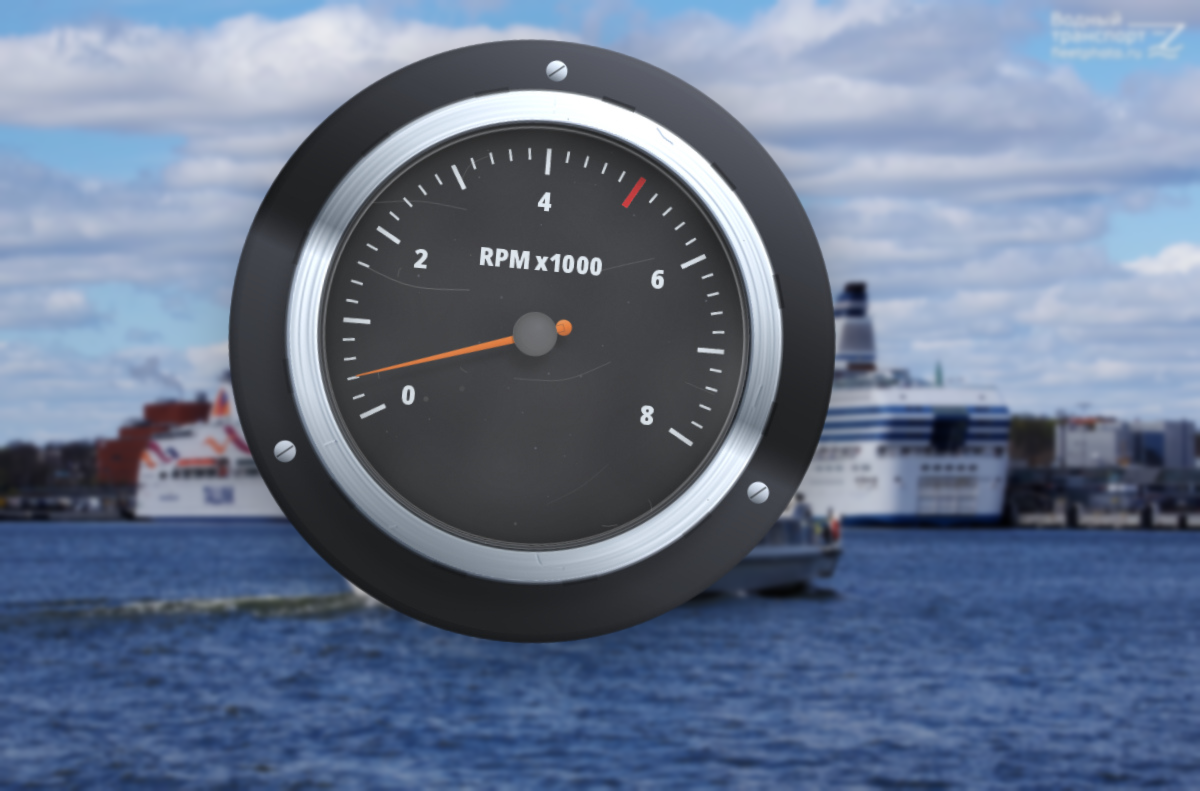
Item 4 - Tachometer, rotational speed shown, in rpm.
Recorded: 400 rpm
